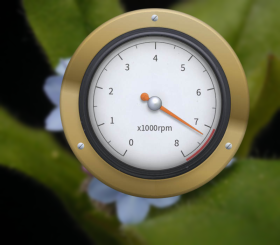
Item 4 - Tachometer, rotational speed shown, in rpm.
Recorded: 7250 rpm
